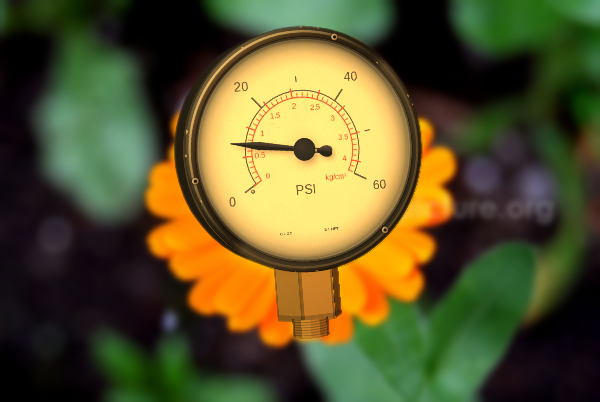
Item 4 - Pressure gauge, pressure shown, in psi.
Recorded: 10 psi
